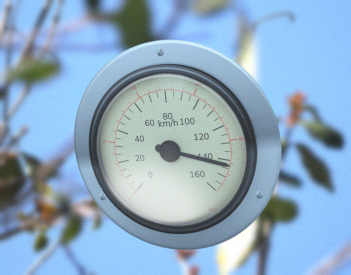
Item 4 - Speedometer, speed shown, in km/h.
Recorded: 142.5 km/h
